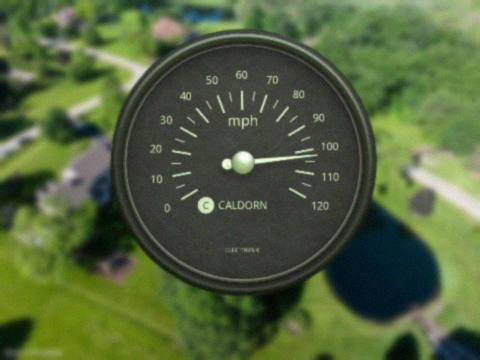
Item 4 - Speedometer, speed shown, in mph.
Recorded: 102.5 mph
